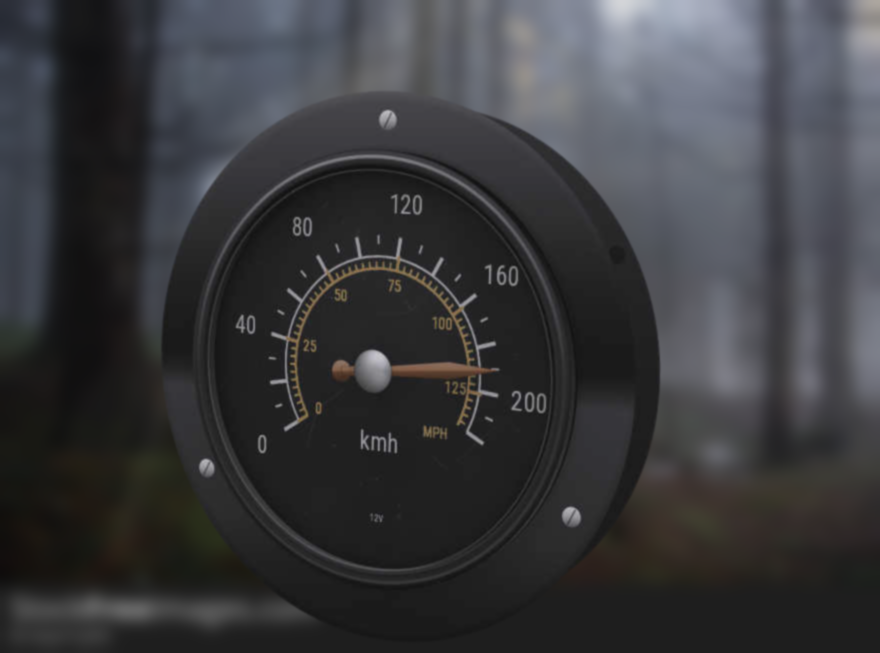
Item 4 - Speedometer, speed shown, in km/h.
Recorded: 190 km/h
